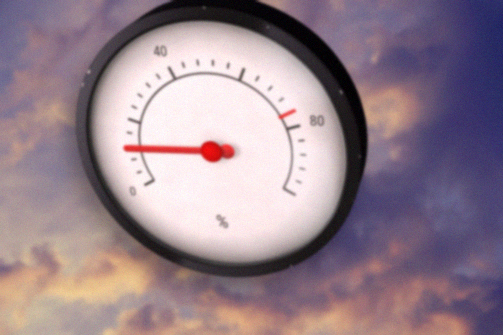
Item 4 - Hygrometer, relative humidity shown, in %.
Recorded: 12 %
